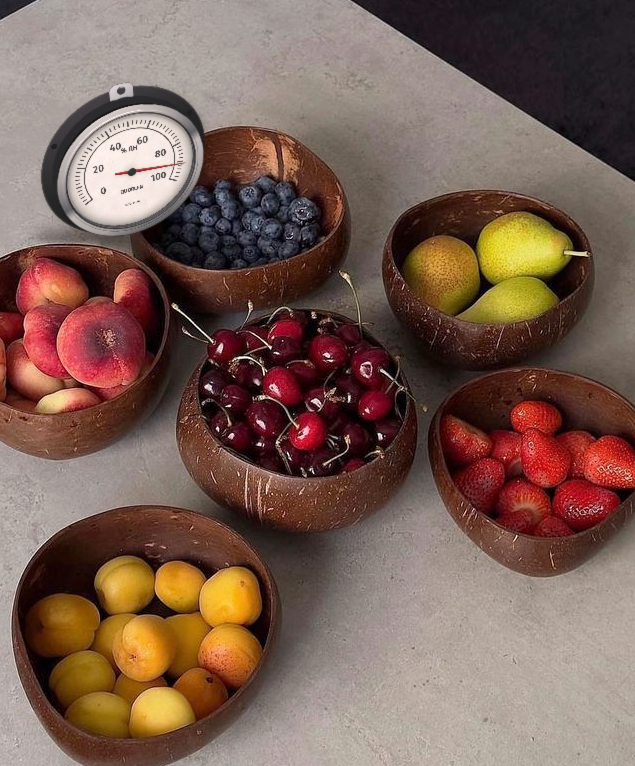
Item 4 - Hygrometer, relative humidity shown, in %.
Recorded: 90 %
